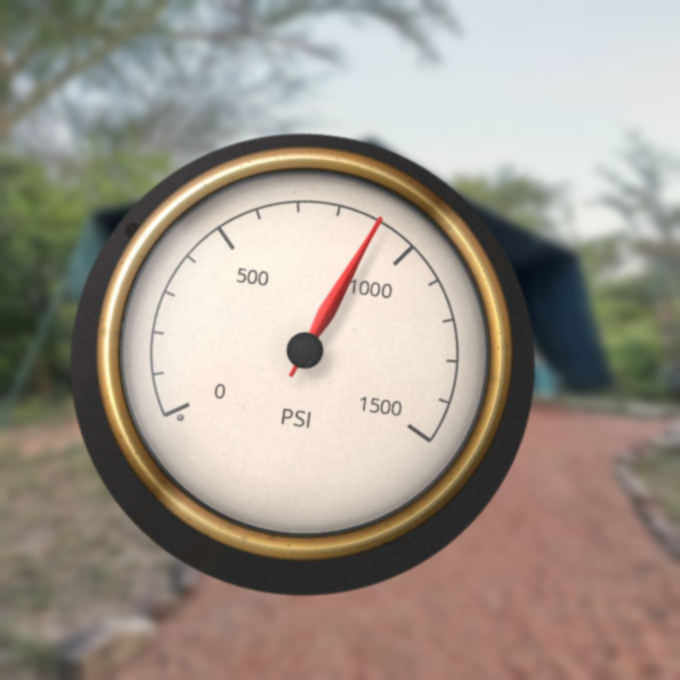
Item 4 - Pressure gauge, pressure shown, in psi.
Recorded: 900 psi
